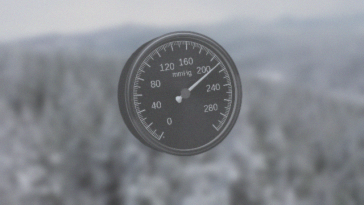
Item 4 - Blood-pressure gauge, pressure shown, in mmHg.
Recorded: 210 mmHg
